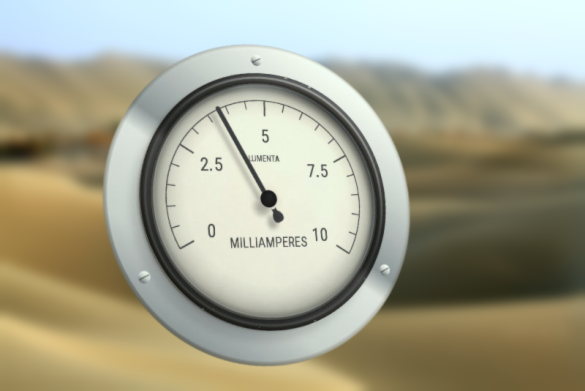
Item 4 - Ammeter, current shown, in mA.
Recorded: 3.75 mA
